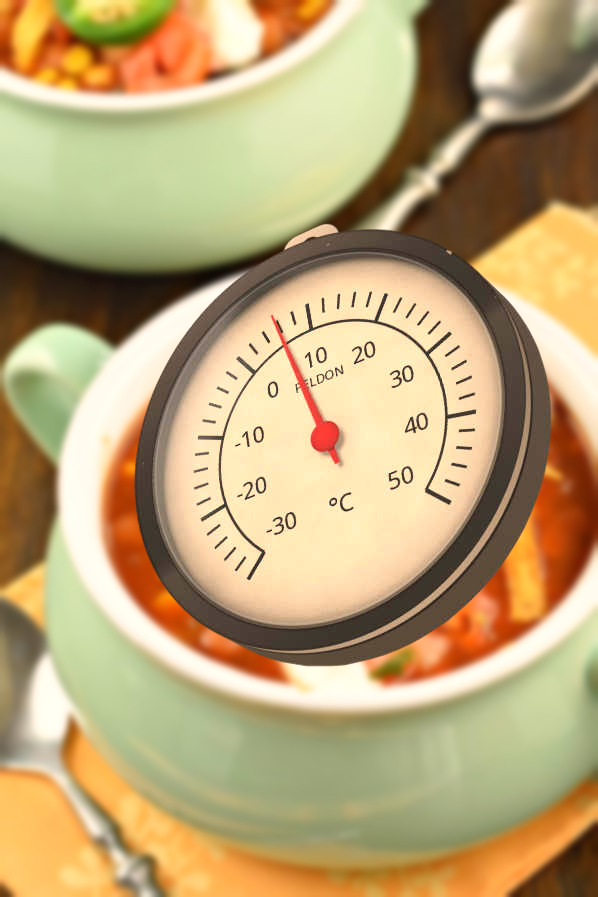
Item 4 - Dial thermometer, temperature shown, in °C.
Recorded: 6 °C
